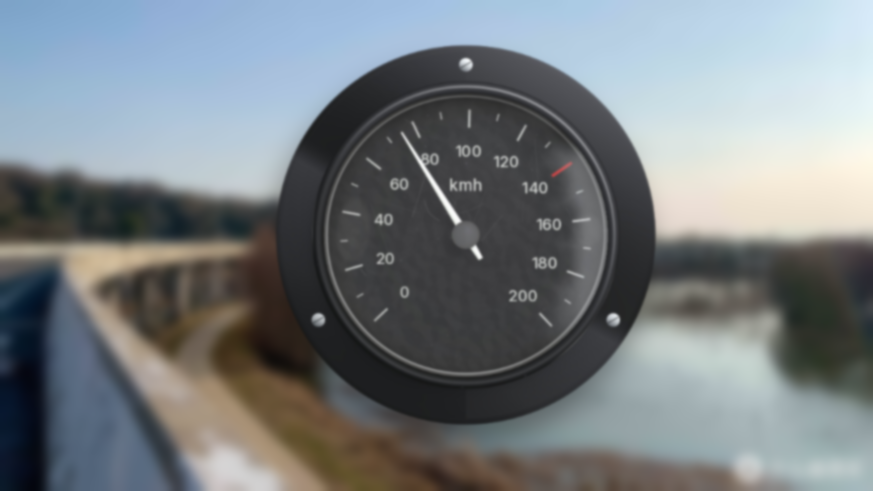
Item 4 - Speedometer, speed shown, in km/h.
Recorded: 75 km/h
